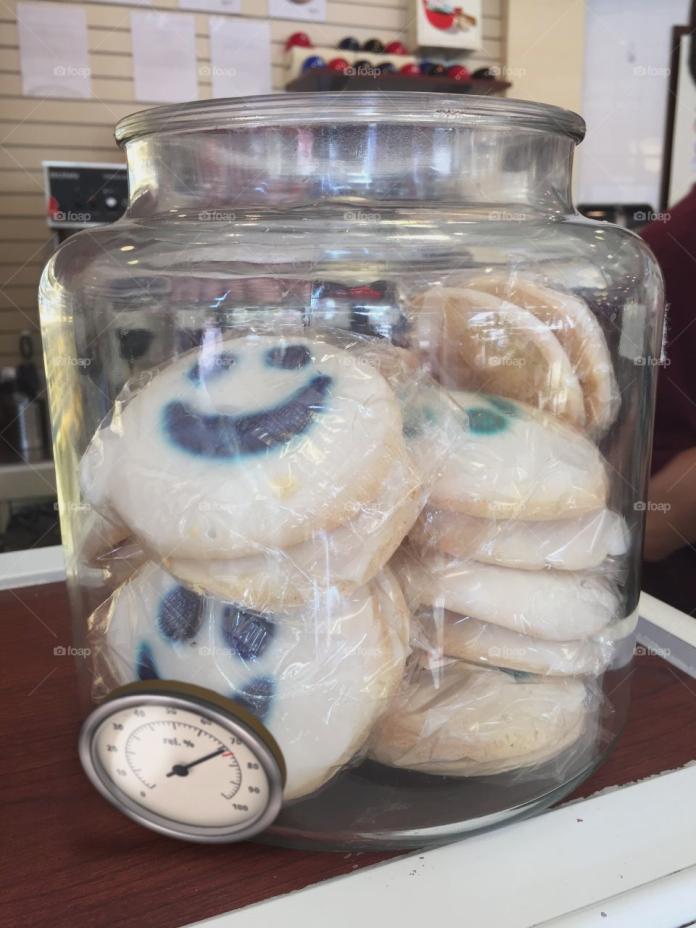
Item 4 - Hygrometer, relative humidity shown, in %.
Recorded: 70 %
